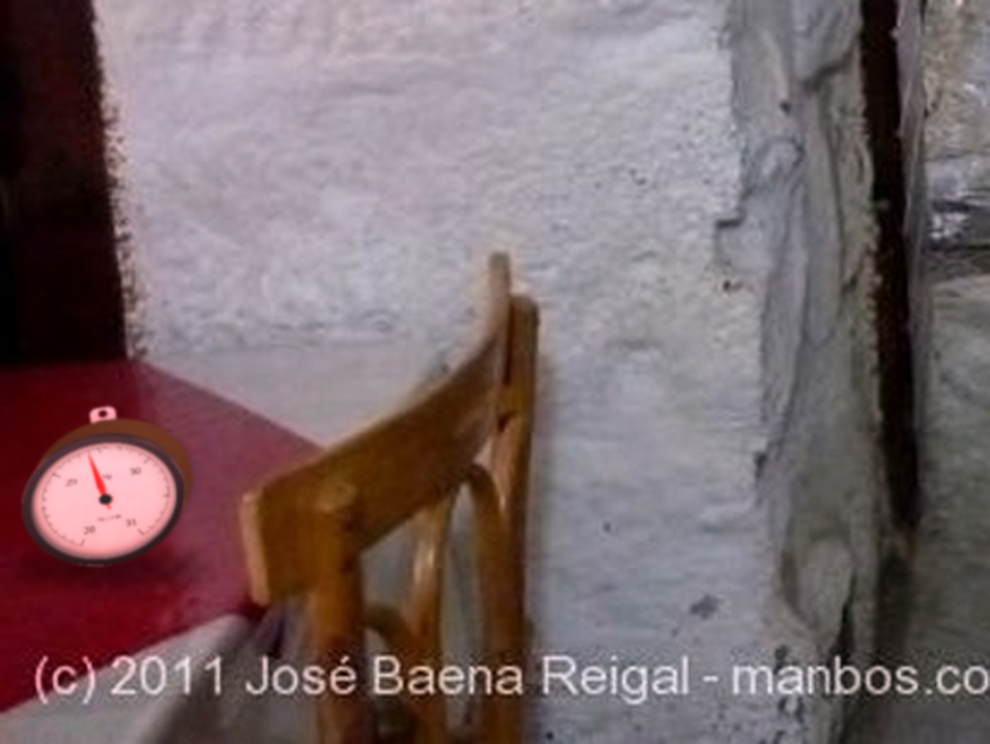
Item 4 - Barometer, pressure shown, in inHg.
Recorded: 29.4 inHg
